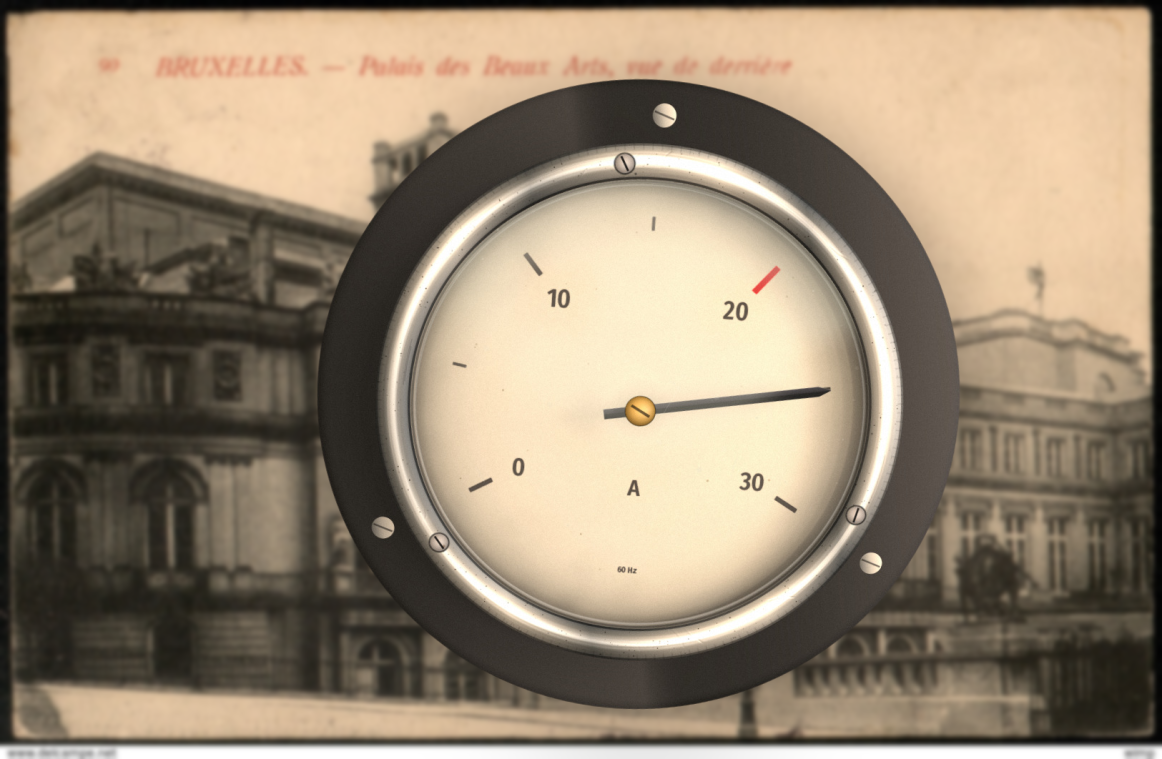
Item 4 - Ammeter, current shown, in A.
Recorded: 25 A
